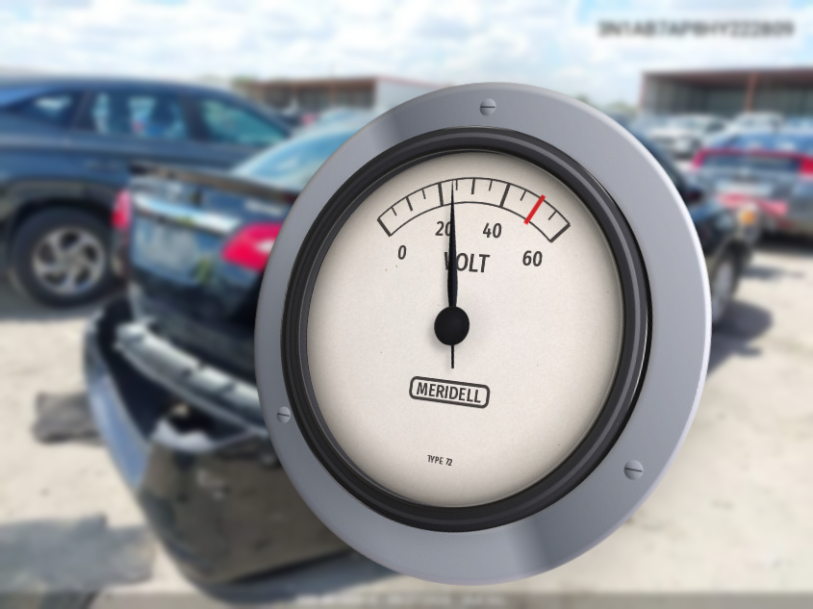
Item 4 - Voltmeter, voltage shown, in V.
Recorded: 25 V
